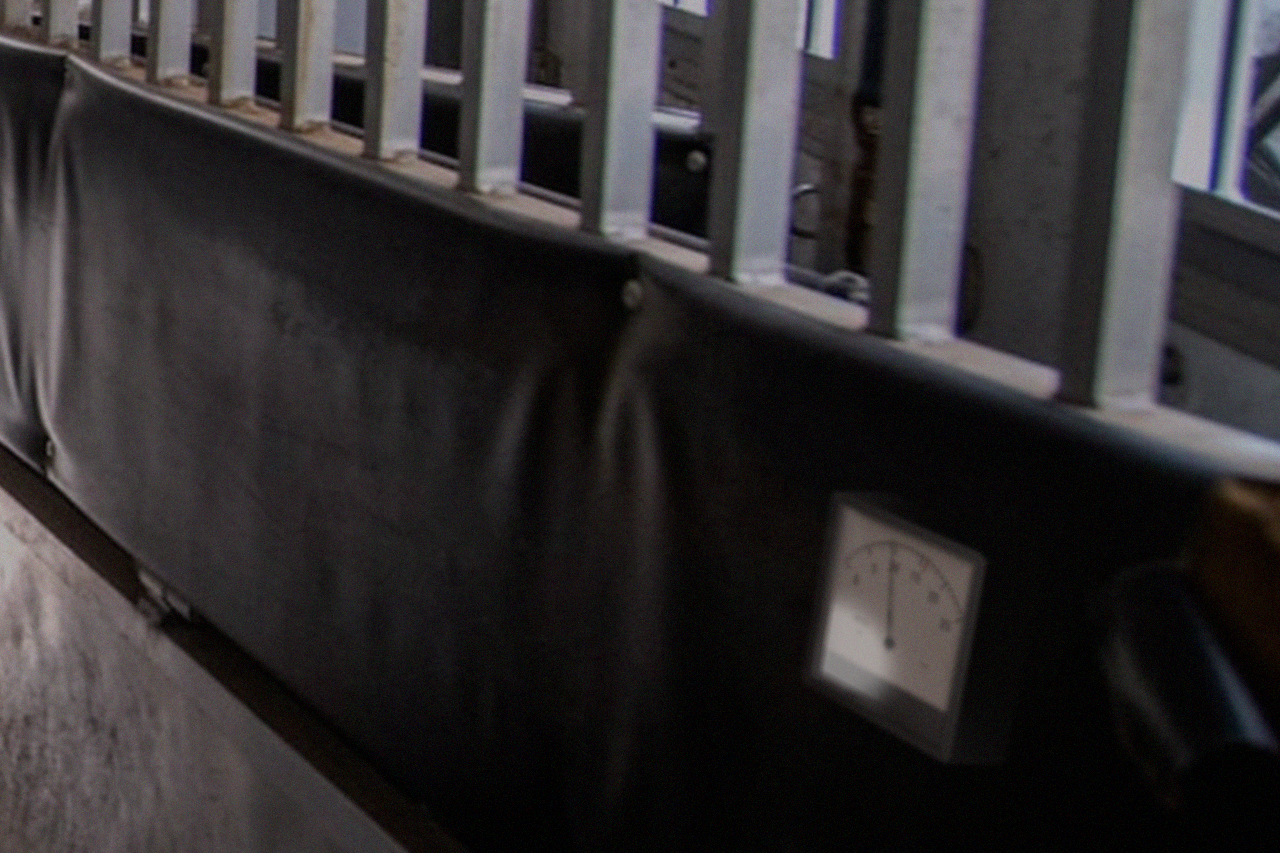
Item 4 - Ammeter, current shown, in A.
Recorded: 10 A
